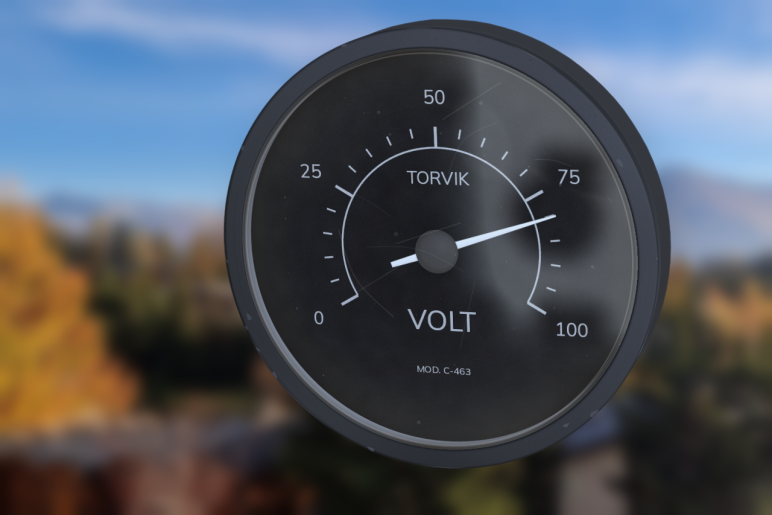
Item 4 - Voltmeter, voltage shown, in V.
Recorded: 80 V
